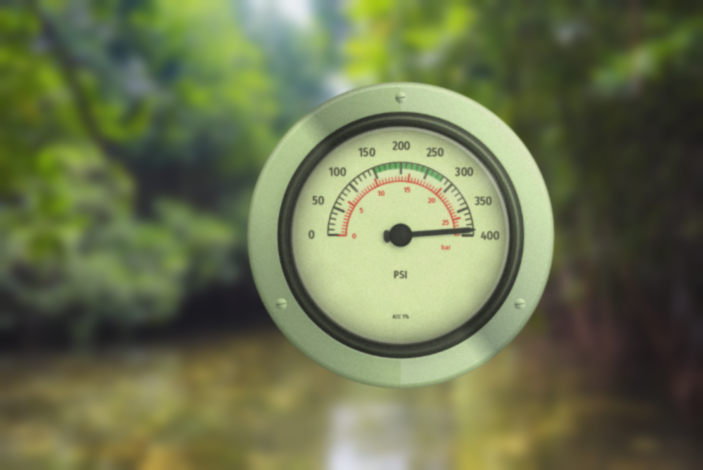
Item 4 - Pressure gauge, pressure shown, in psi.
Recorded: 390 psi
